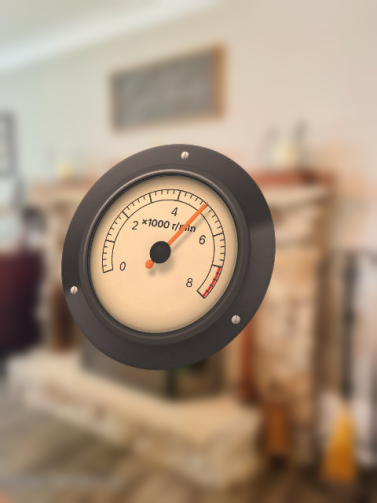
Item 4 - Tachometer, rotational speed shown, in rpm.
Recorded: 5000 rpm
